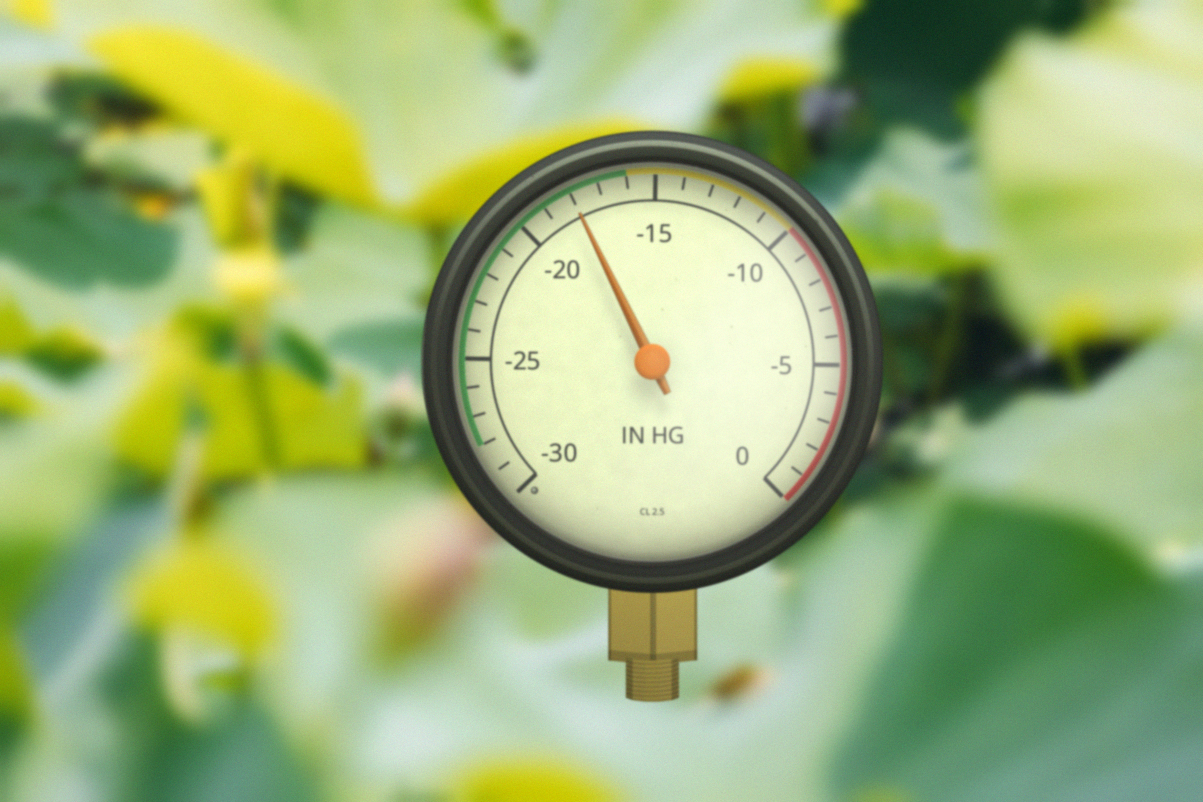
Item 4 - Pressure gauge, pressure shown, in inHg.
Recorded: -18 inHg
